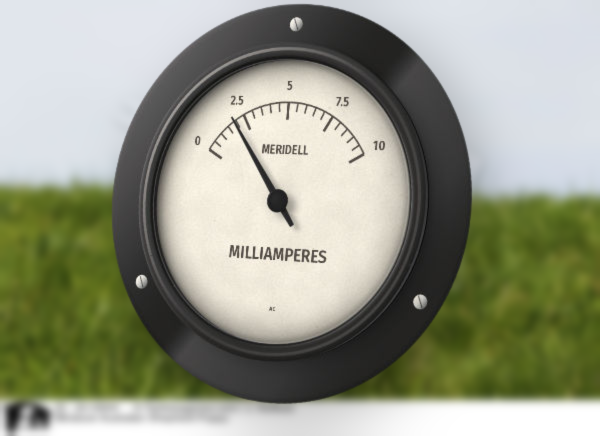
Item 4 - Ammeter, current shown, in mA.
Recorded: 2 mA
